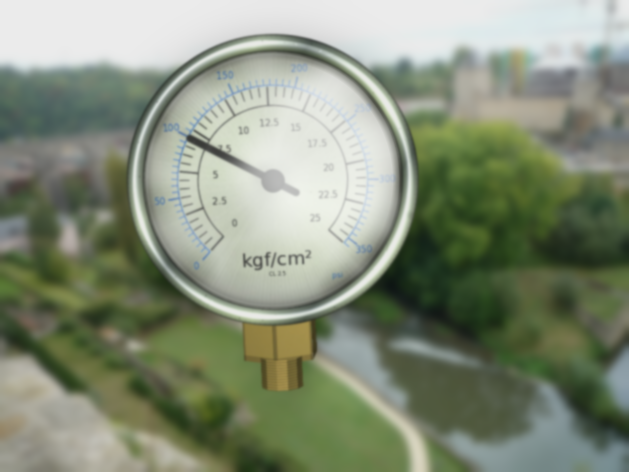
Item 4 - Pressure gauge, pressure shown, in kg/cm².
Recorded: 7 kg/cm²
